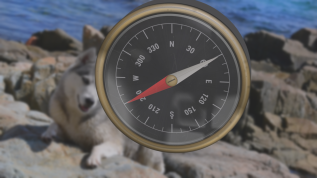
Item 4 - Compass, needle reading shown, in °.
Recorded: 240 °
